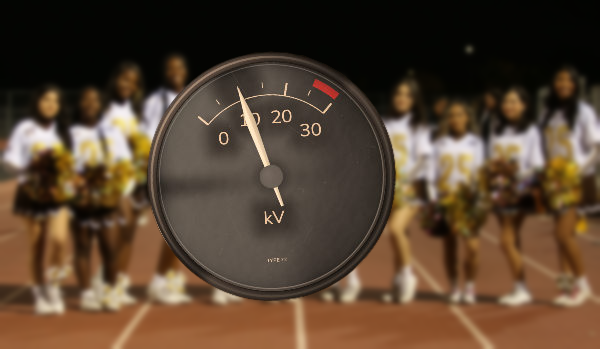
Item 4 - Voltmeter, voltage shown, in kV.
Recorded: 10 kV
